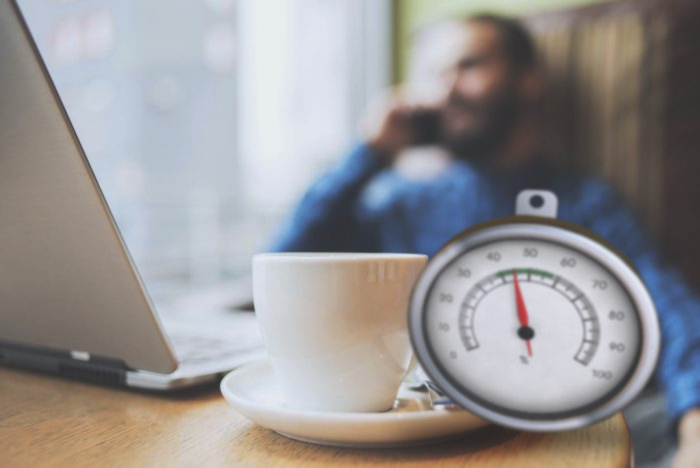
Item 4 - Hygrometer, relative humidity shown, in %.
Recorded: 45 %
